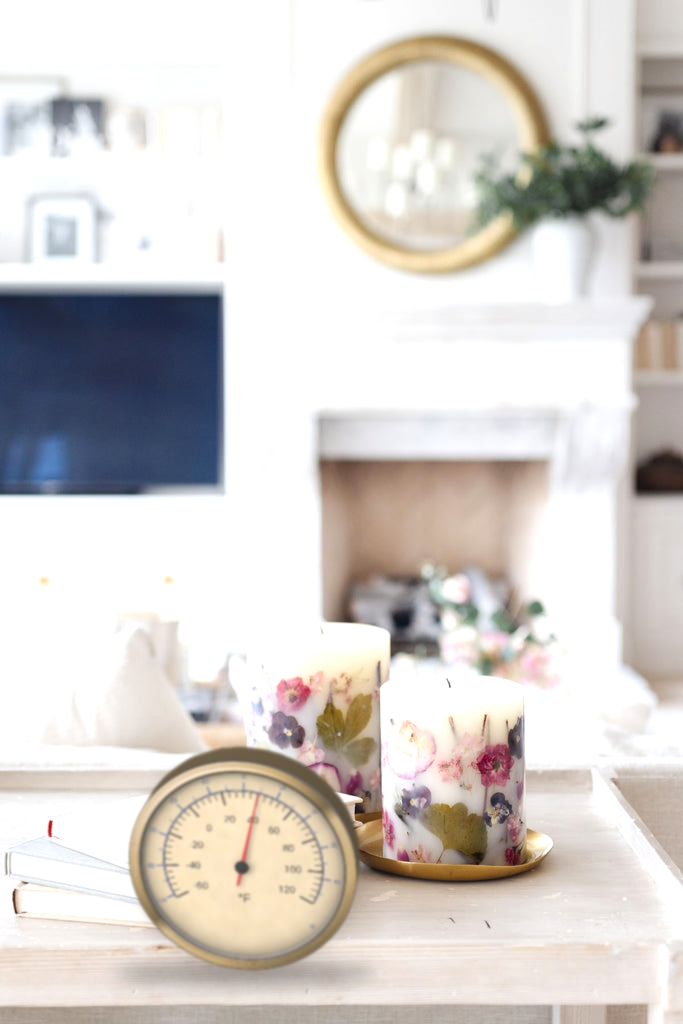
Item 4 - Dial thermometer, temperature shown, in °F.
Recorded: 40 °F
